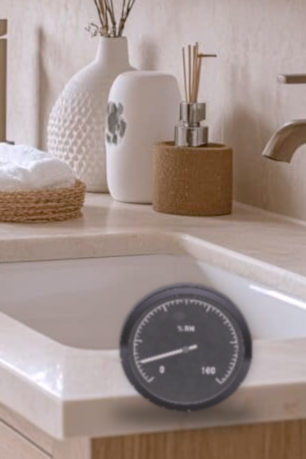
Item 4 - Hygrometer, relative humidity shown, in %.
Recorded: 10 %
